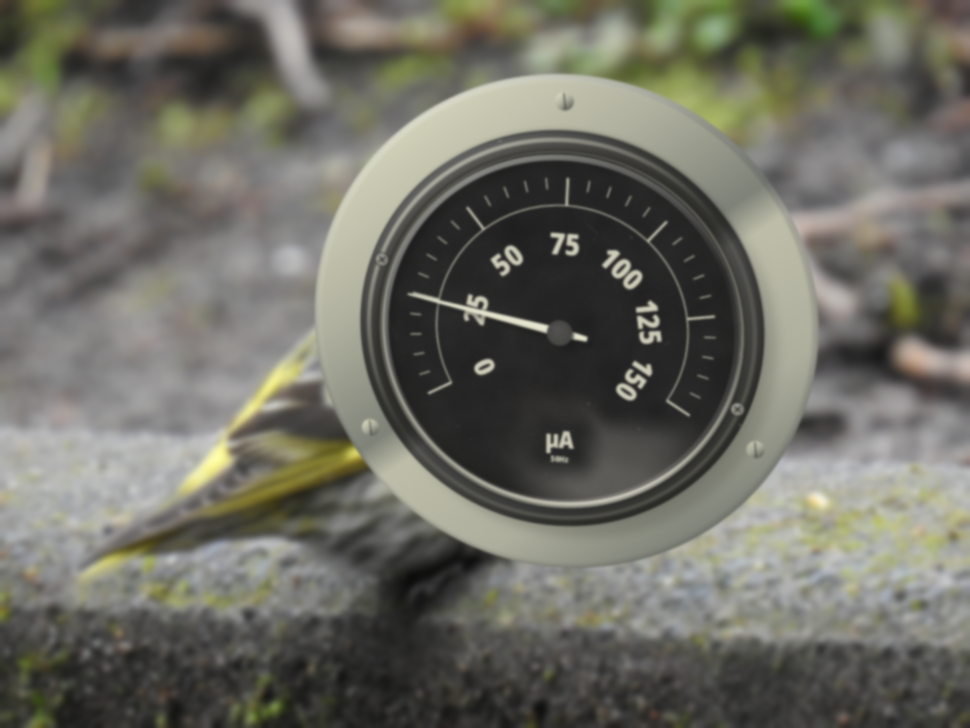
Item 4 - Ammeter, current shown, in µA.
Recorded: 25 µA
